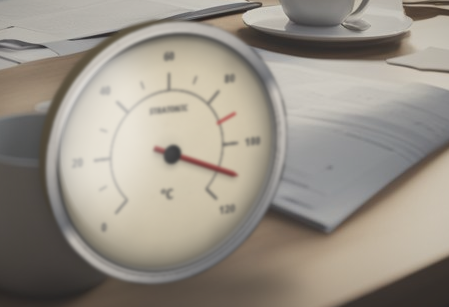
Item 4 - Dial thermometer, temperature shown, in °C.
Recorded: 110 °C
